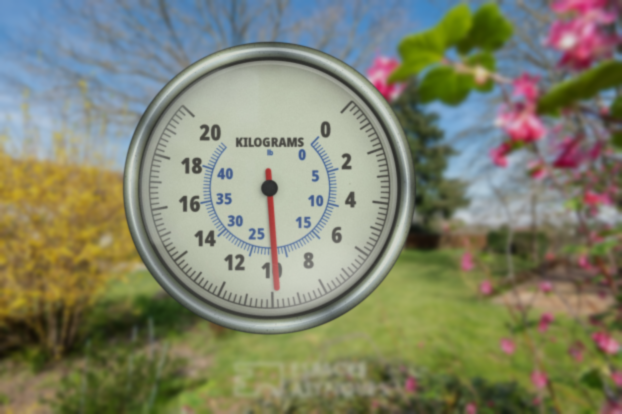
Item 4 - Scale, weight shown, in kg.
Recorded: 9.8 kg
